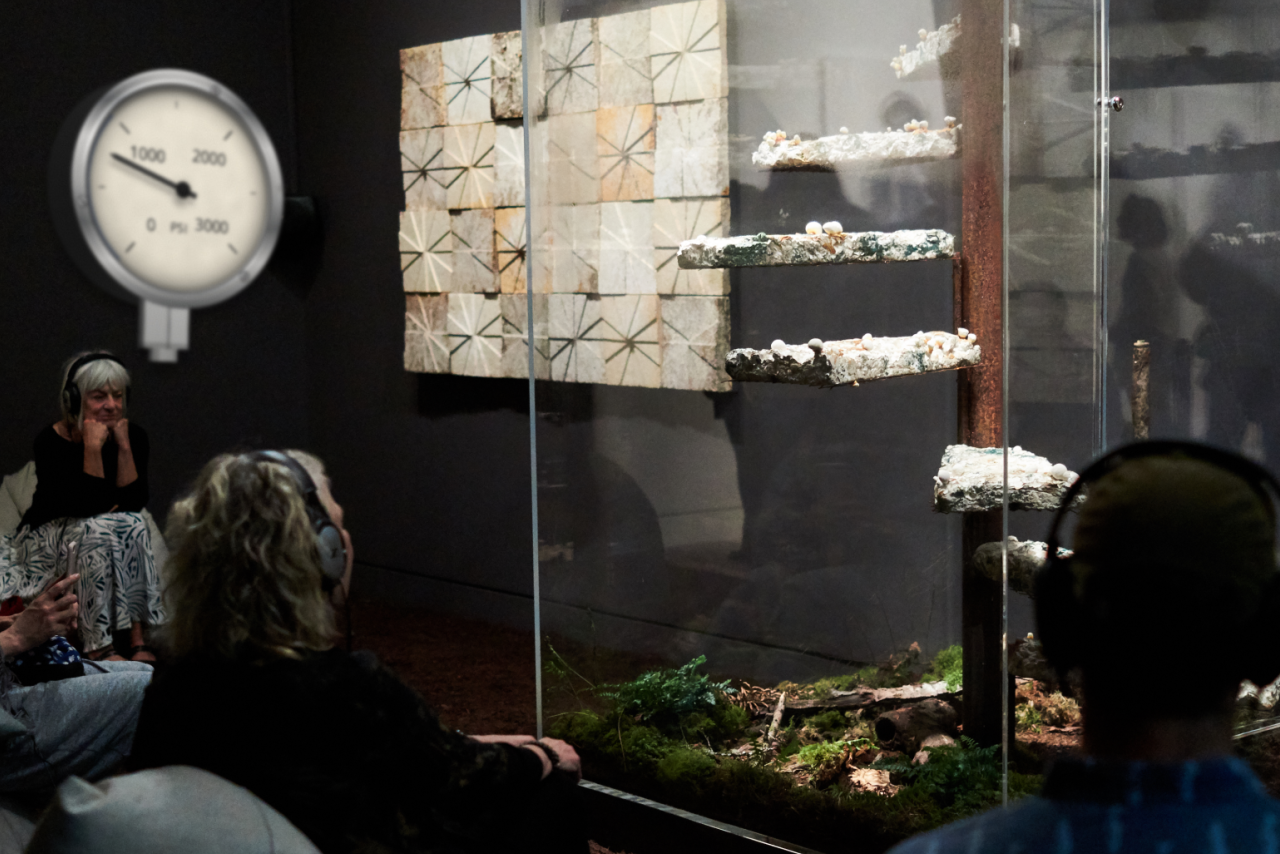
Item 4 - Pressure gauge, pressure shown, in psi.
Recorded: 750 psi
